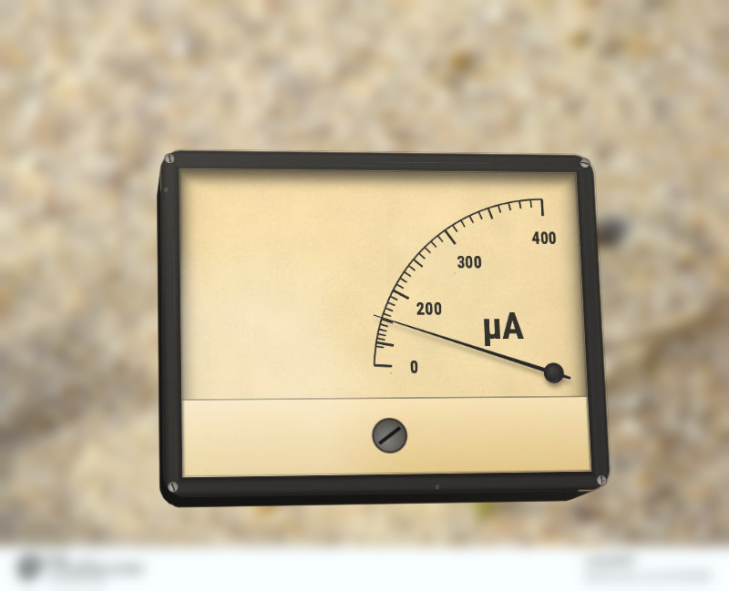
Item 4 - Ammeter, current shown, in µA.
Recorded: 150 µA
